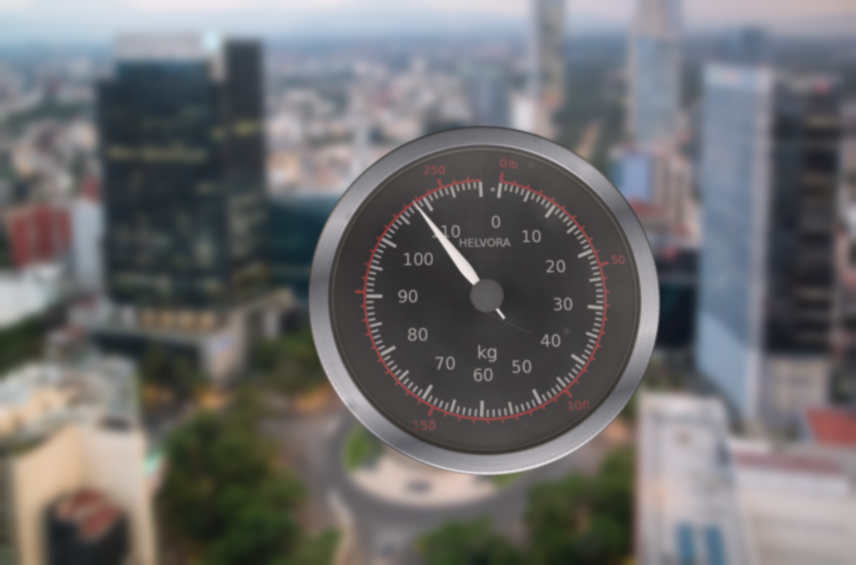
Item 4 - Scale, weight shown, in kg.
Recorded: 108 kg
